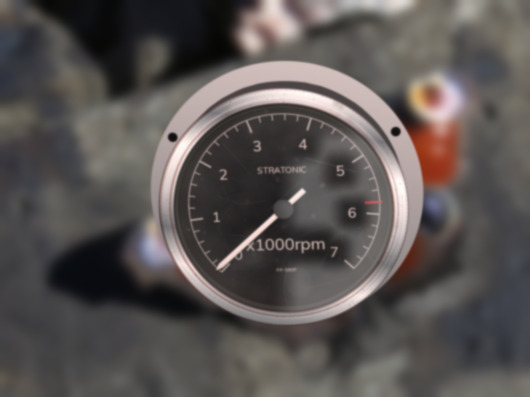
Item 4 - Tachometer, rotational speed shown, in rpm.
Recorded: 100 rpm
